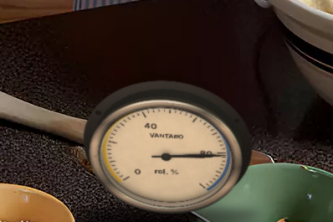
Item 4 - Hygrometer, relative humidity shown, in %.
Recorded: 80 %
